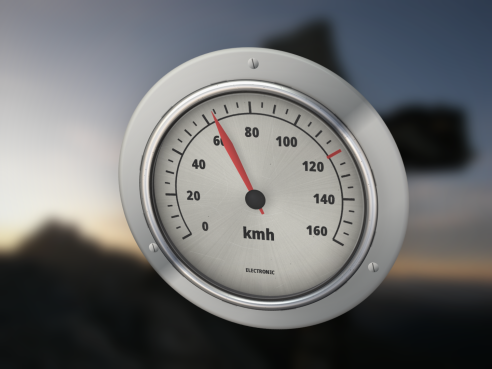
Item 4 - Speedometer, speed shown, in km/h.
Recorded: 65 km/h
